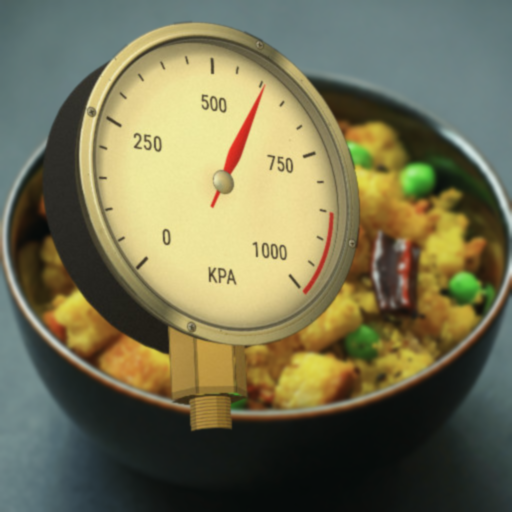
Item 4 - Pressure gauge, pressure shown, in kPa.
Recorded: 600 kPa
